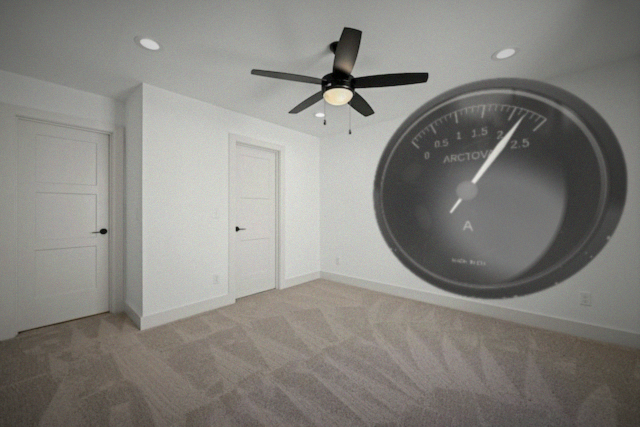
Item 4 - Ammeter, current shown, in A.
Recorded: 2.2 A
